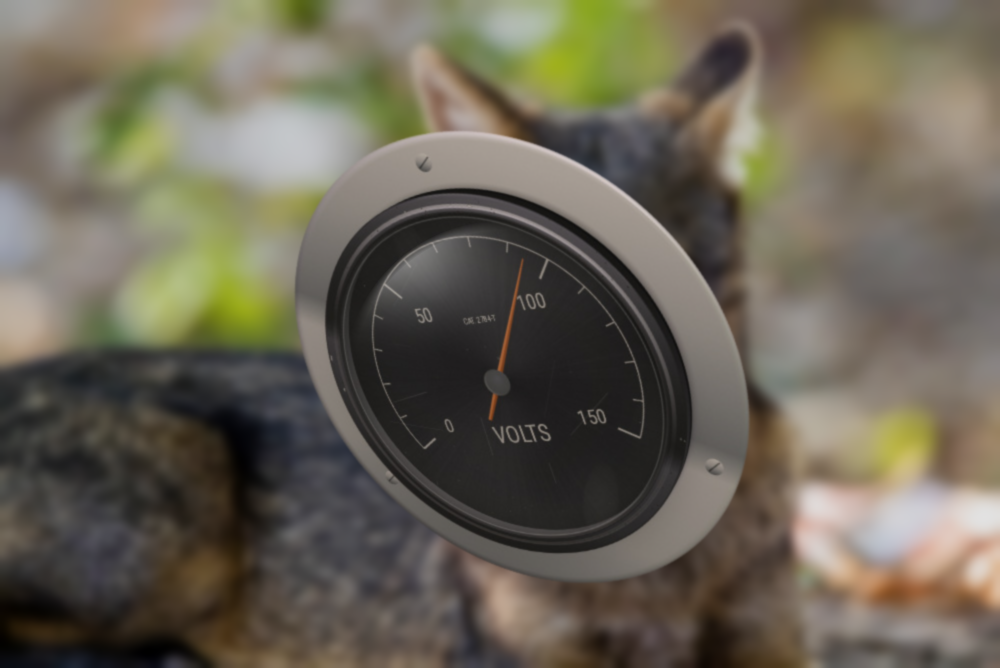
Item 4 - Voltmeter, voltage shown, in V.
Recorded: 95 V
